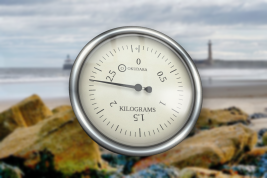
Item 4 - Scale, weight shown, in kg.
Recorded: 2.35 kg
